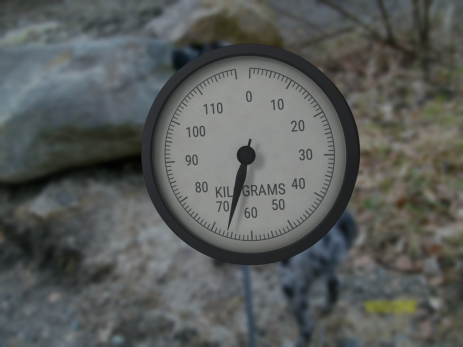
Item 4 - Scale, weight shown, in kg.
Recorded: 66 kg
